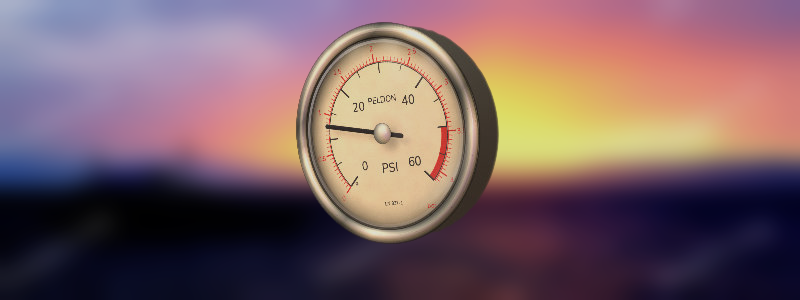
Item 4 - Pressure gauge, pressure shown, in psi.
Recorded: 12.5 psi
